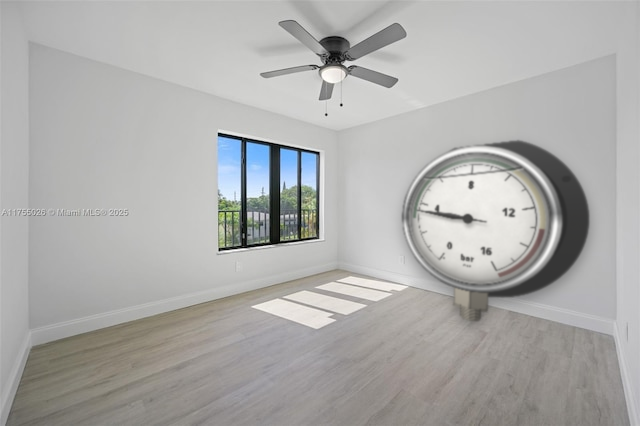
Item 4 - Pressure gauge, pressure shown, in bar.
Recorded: 3.5 bar
